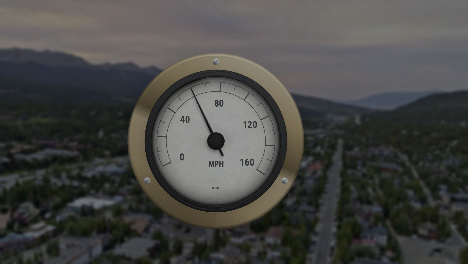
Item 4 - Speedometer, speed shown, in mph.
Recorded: 60 mph
